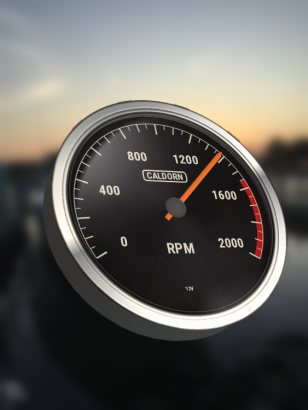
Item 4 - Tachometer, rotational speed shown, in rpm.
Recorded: 1375 rpm
